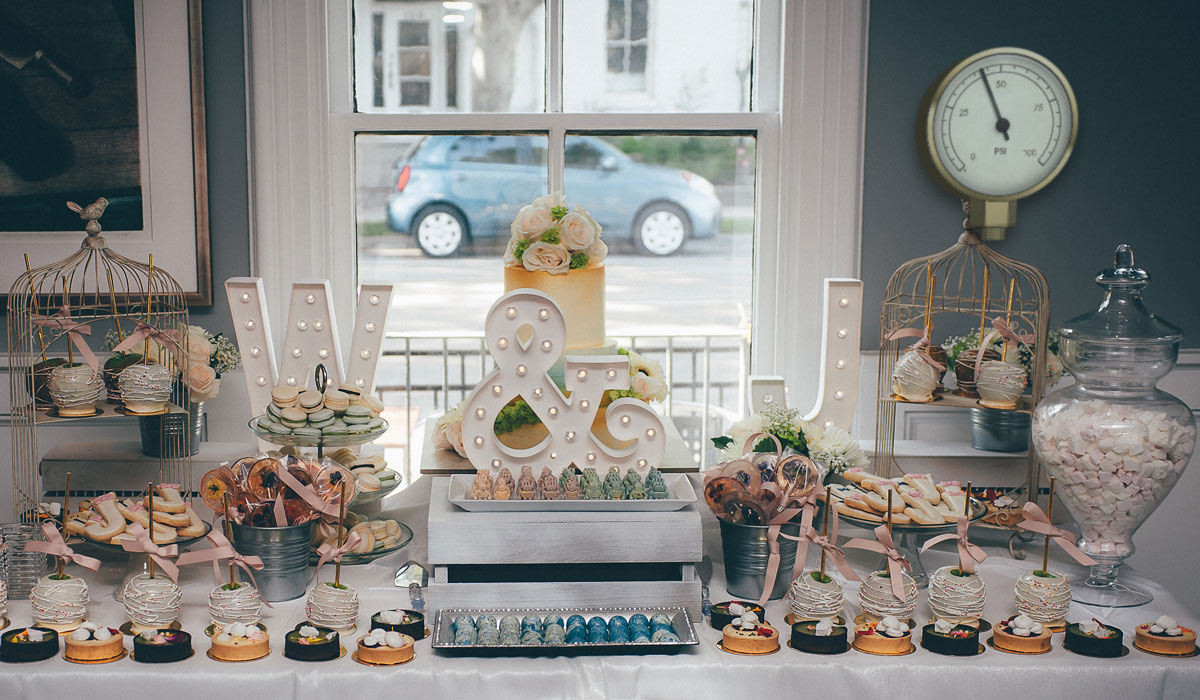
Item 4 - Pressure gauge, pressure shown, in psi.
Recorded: 42.5 psi
